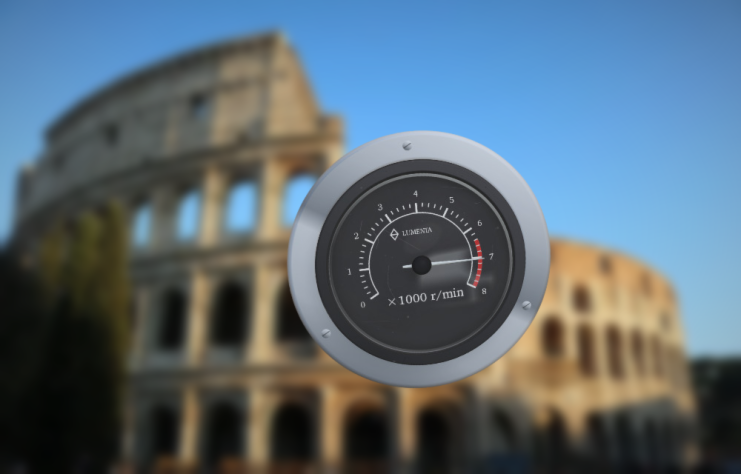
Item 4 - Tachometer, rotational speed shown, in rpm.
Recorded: 7000 rpm
